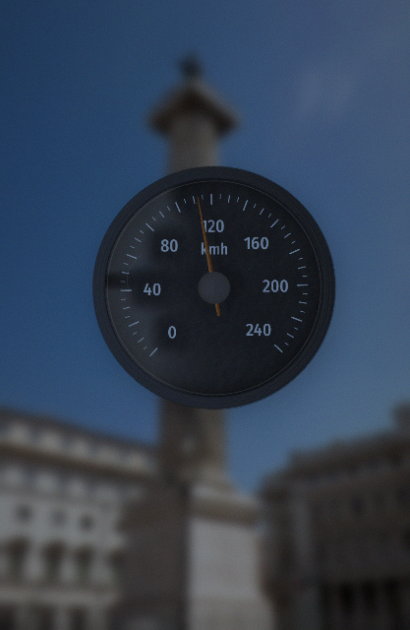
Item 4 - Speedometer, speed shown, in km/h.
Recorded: 112.5 km/h
